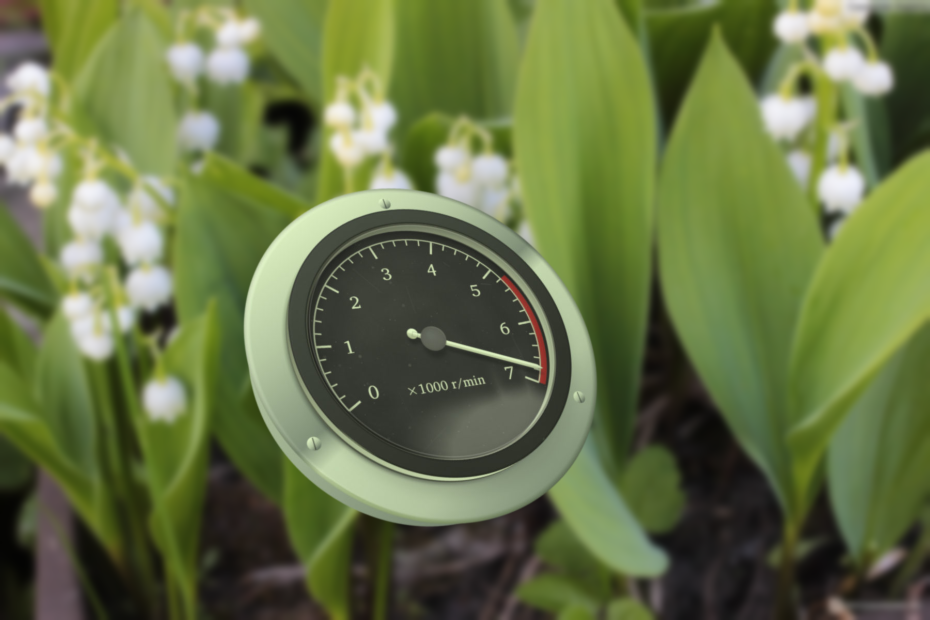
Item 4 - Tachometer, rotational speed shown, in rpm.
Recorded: 6800 rpm
